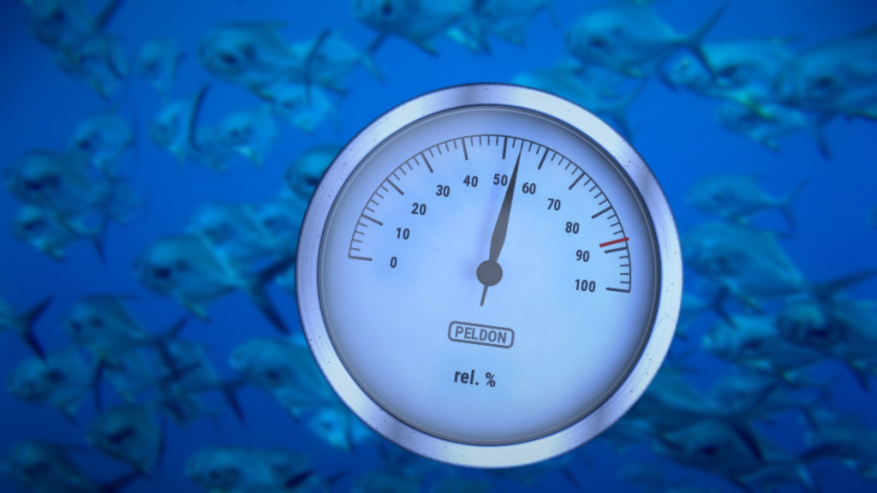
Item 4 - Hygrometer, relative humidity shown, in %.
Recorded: 54 %
